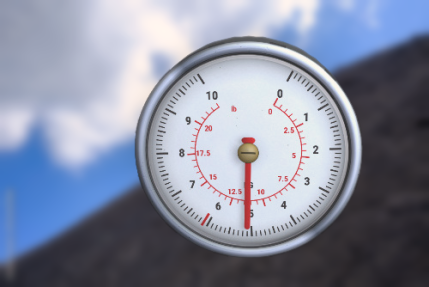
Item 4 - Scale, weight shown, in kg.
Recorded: 5.1 kg
